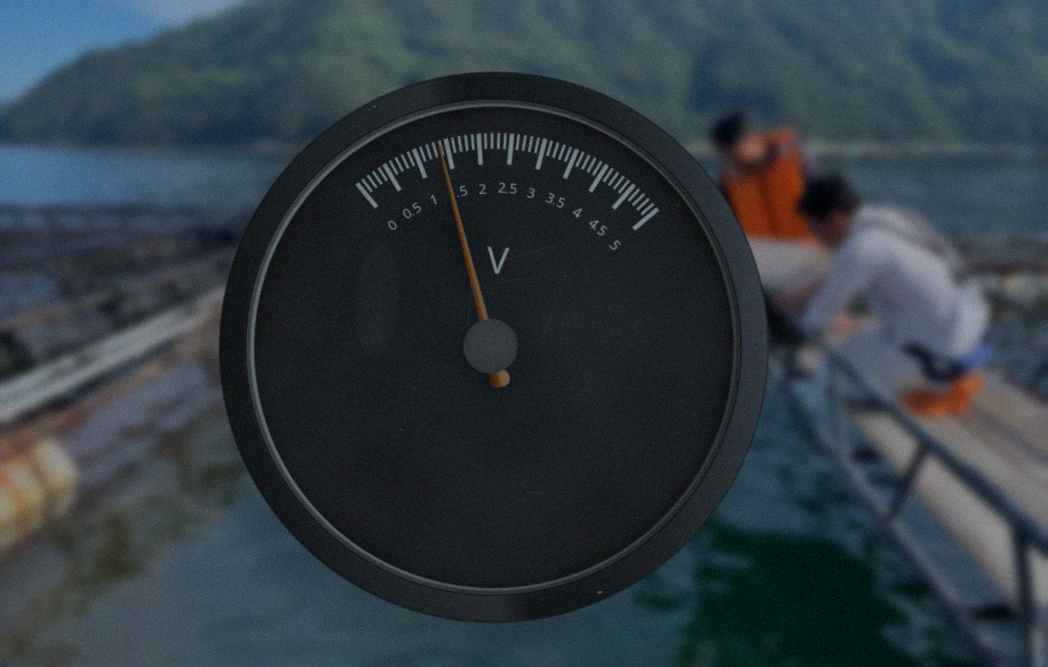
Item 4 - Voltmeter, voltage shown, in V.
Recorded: 1.4 V
